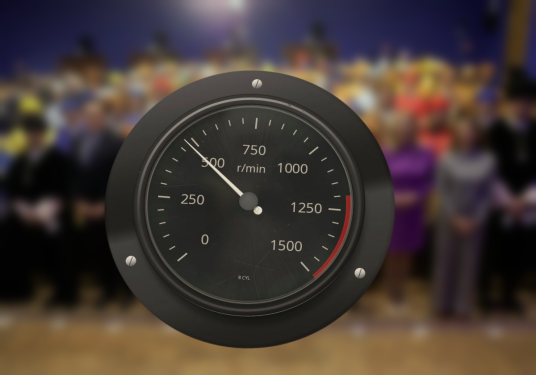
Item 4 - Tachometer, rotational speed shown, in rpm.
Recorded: 475 rpm
